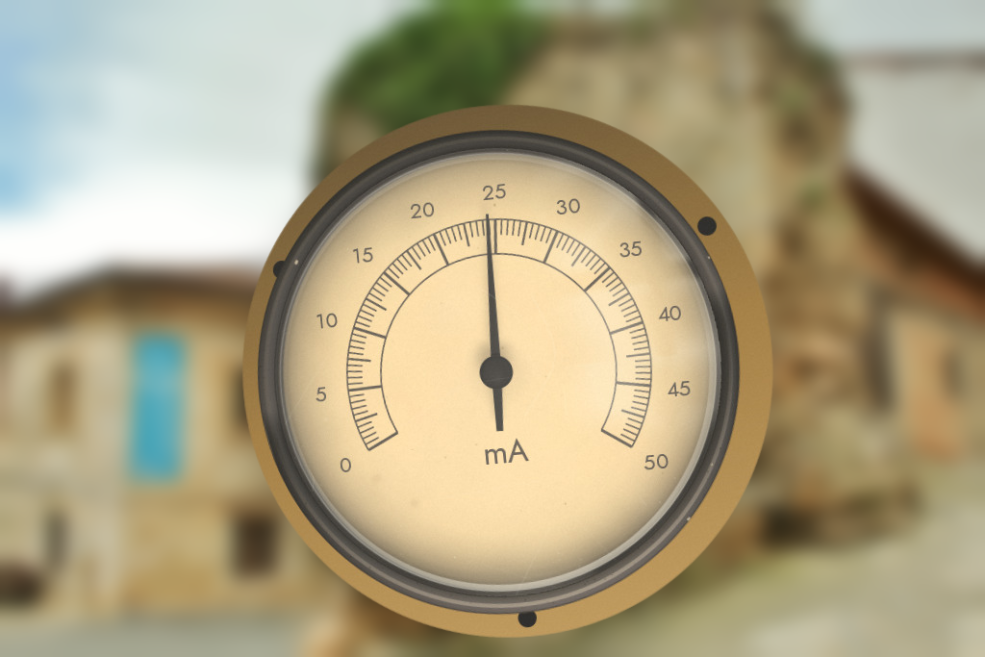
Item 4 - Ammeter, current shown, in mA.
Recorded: 24.5 mA
